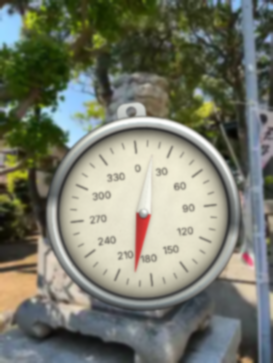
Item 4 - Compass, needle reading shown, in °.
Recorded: 195 °
